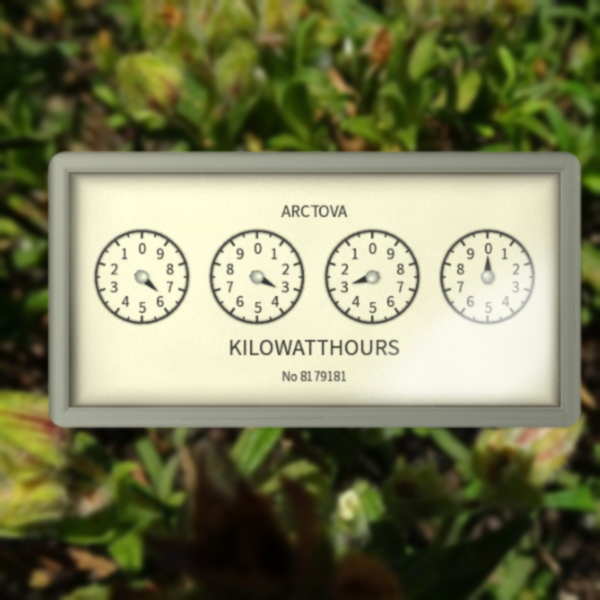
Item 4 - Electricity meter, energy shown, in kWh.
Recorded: 6330 kWh
